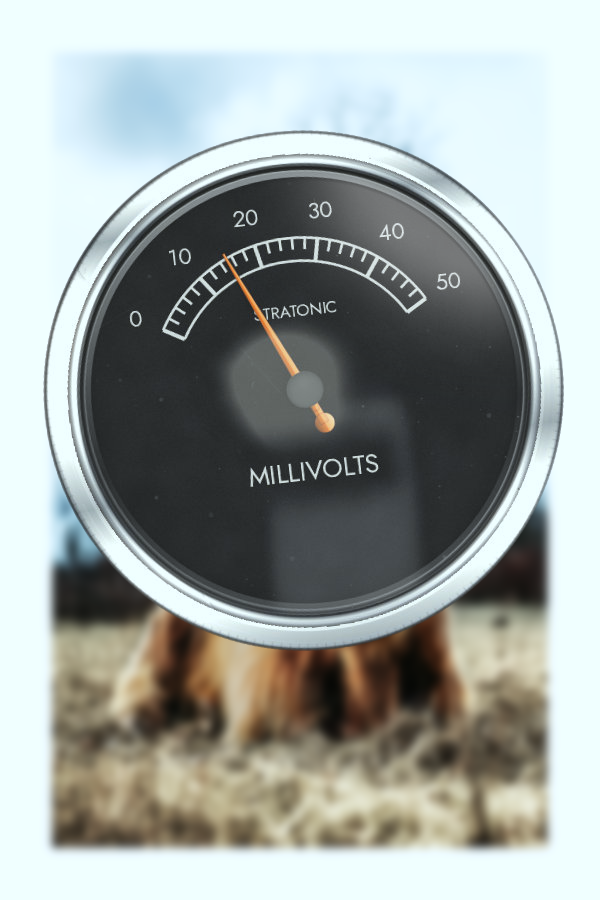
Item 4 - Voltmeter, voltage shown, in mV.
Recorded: 15 mV
